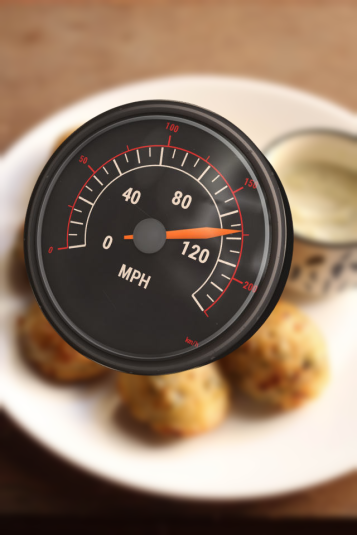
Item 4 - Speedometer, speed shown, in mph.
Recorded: 107.5 mph
